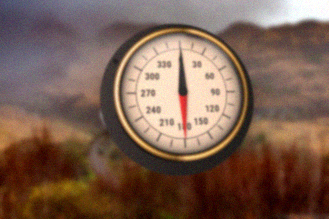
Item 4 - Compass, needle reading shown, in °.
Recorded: 180 °
